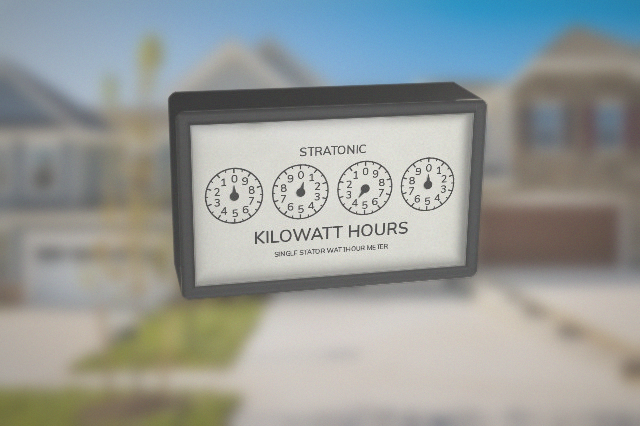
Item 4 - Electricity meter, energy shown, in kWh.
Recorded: 40 kWh
